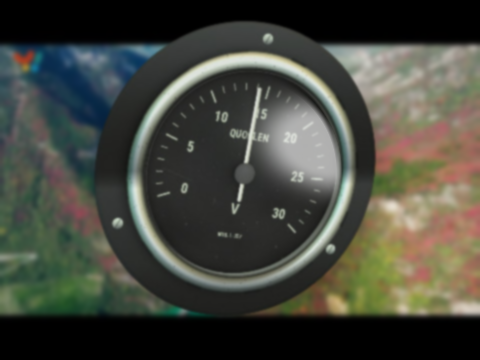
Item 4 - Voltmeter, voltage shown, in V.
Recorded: 14 V
